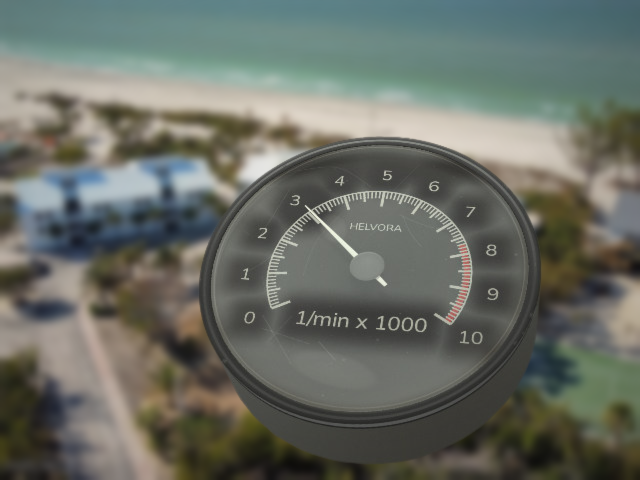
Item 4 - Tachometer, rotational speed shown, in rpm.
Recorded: 3000 rpm
